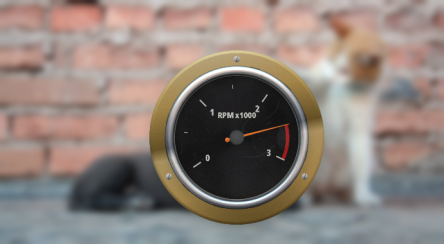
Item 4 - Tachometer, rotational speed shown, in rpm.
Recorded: 2500 rpm
